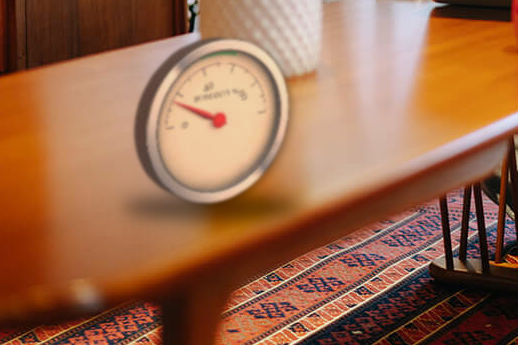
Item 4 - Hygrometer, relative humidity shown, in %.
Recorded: 15 %
